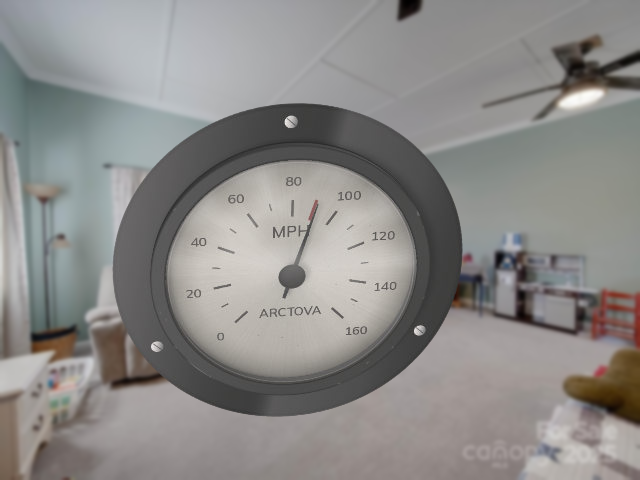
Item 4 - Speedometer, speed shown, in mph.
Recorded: 90 mph
